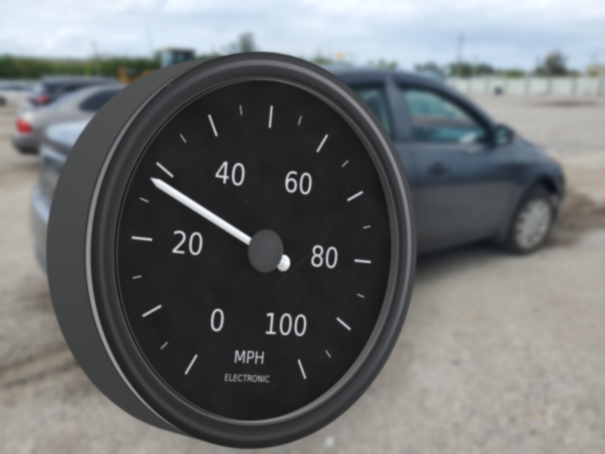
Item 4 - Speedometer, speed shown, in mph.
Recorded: 27.5 mph
